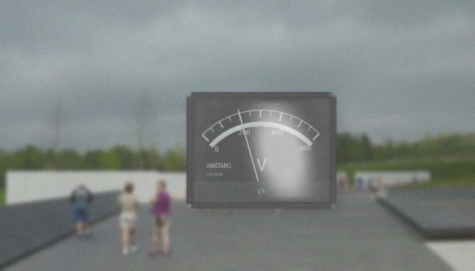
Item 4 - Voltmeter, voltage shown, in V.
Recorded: 200 V
